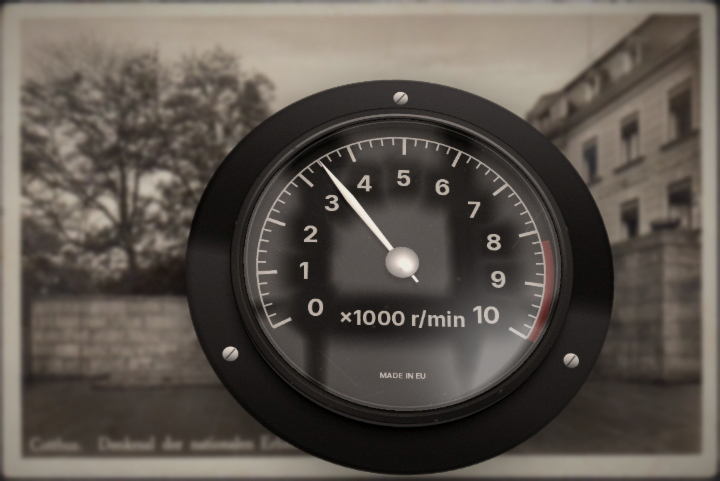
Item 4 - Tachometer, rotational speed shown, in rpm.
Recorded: 3400 rpm
